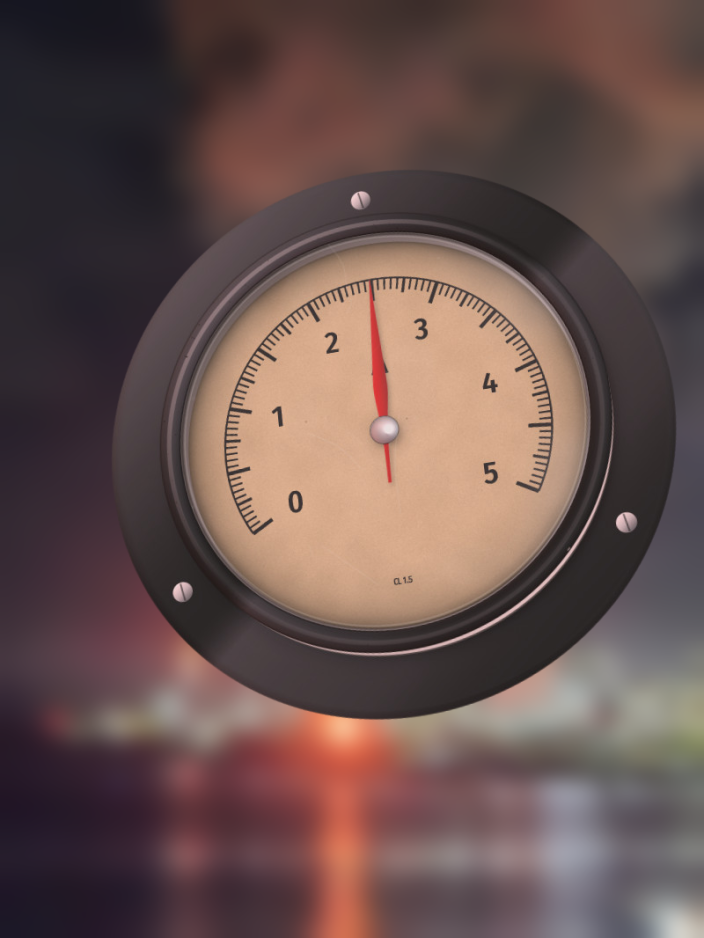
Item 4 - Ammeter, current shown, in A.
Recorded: 2.5 A
